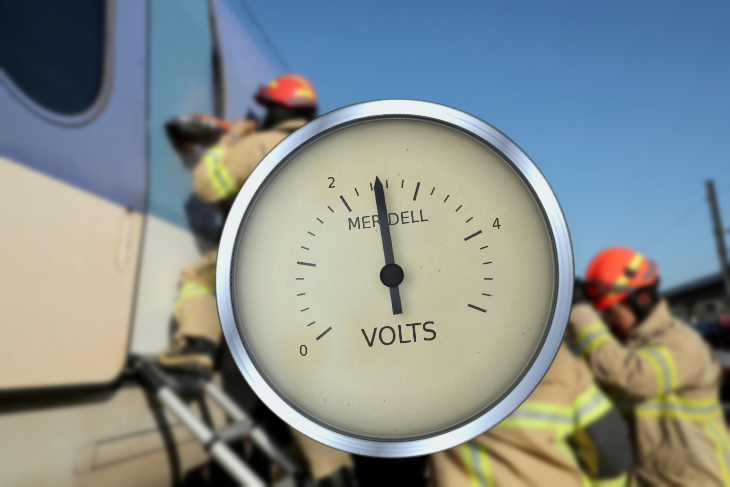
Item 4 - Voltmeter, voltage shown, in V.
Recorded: 2.5 V
